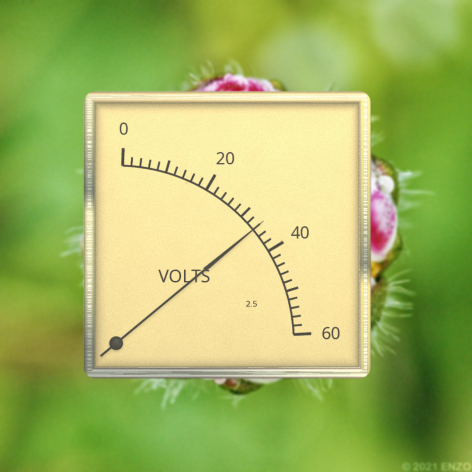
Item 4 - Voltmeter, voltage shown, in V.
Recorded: 34 V
